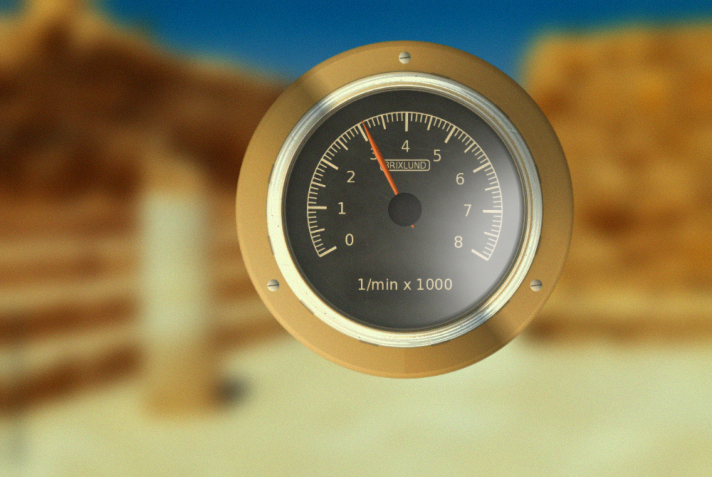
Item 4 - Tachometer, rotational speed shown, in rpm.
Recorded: 3100 rpm
